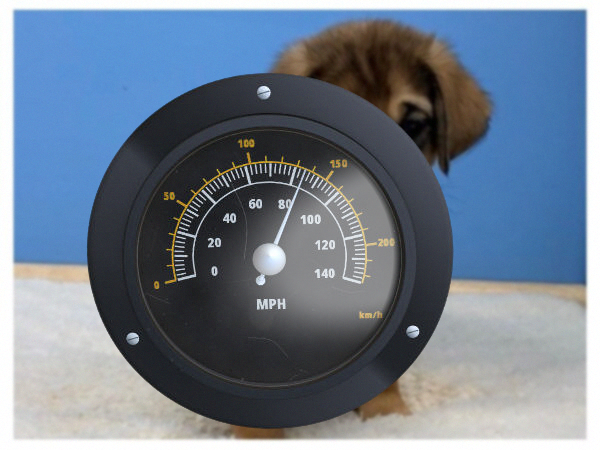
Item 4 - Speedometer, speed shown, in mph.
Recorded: 84 mph
